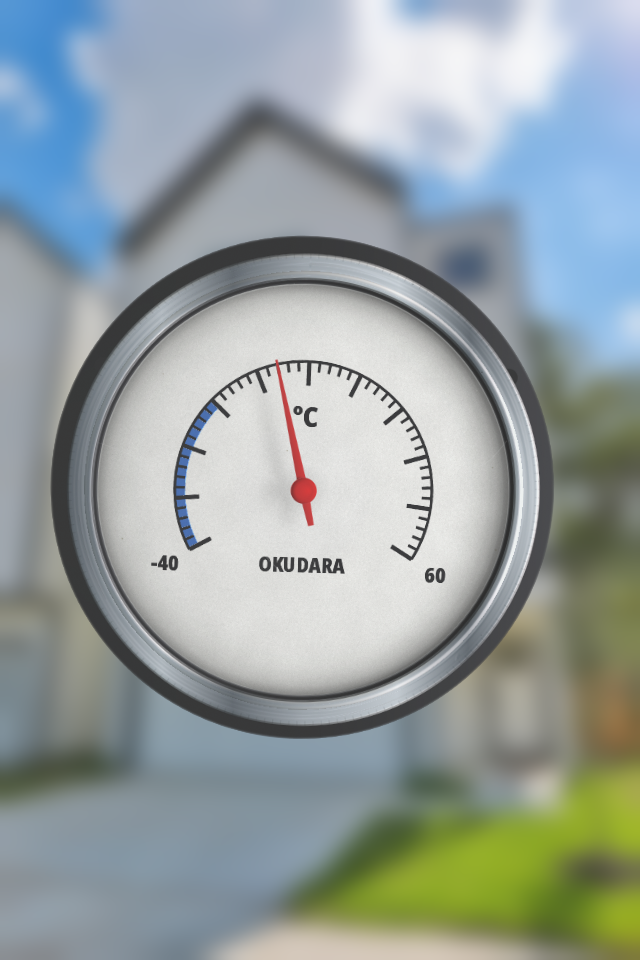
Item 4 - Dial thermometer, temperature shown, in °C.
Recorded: 4 °C
